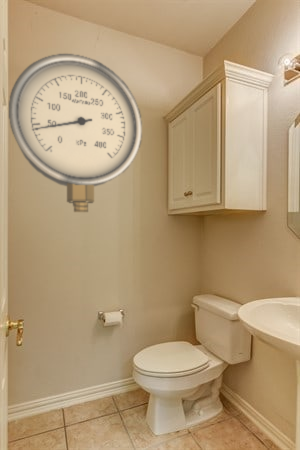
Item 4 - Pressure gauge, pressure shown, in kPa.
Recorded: 40 kPa
